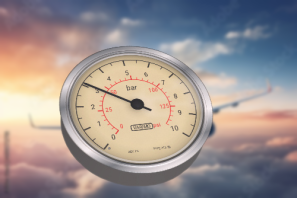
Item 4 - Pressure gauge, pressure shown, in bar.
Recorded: 3 bar
